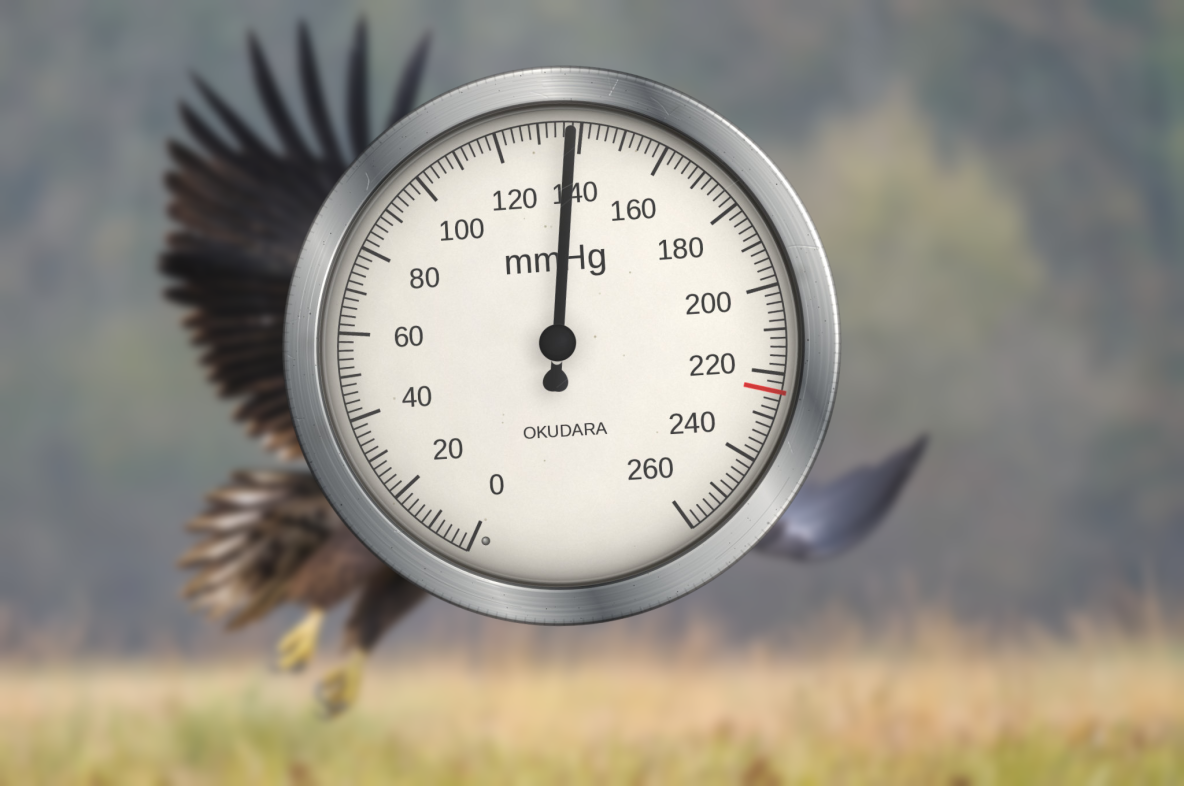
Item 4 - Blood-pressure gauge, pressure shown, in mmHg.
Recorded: 138 mmHg
